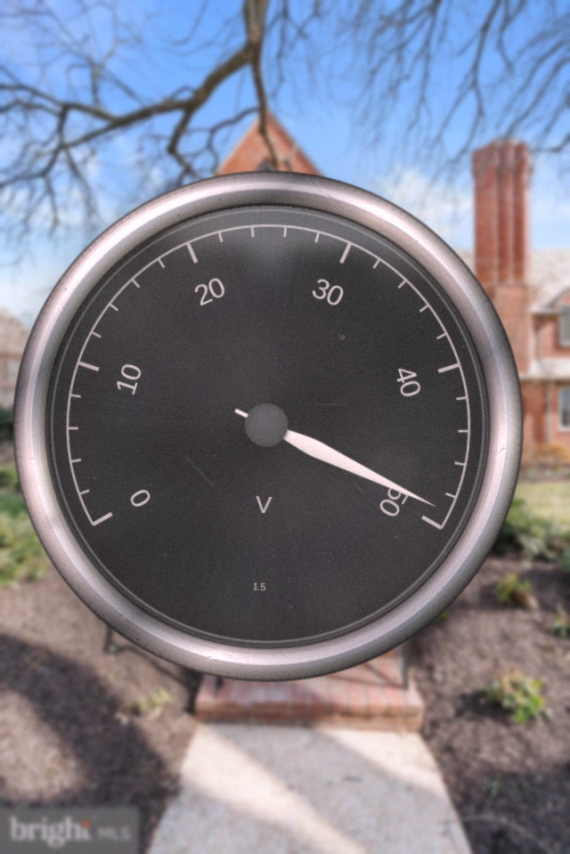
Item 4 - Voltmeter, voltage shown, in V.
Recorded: 49 V
